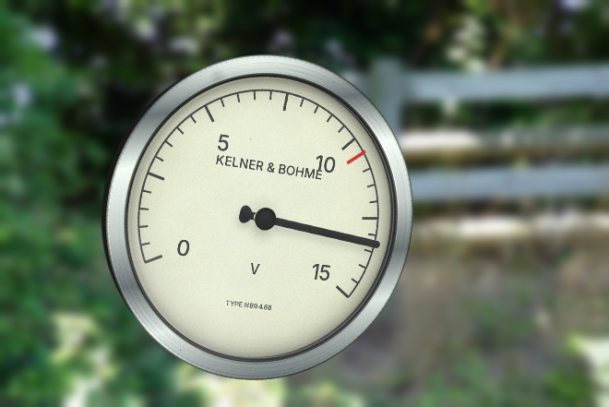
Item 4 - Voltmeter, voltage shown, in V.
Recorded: 13.25 V
